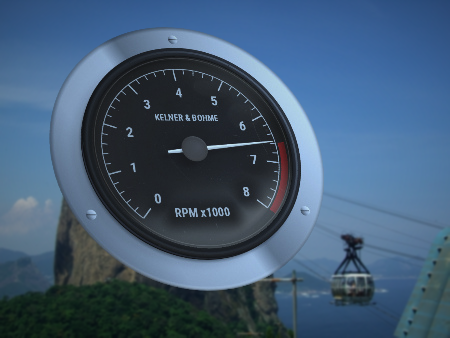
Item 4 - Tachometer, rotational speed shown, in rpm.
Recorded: 6600 rpm
